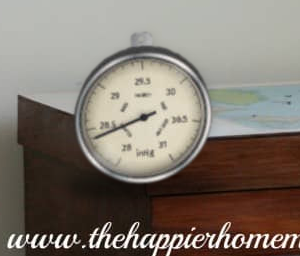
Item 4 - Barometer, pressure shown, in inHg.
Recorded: 28.4 inHg
